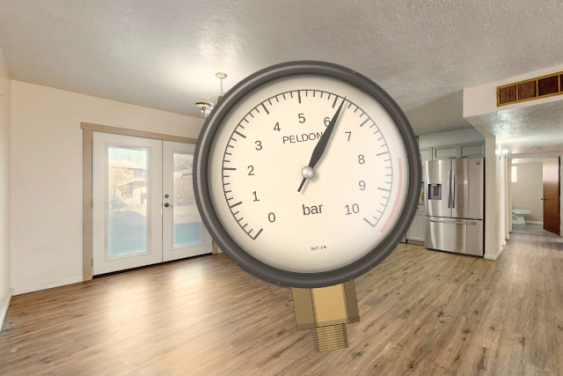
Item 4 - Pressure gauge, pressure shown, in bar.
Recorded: 6.2 bar
